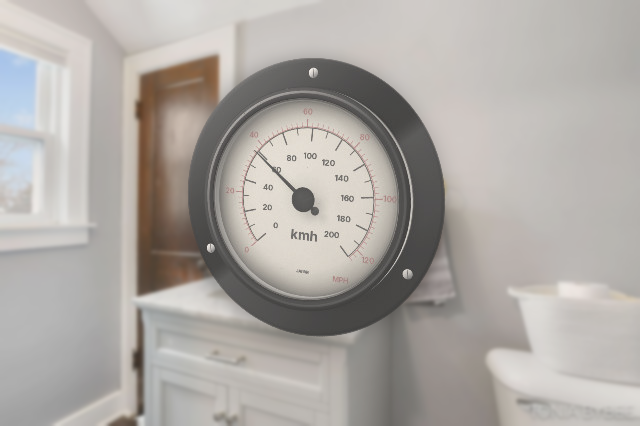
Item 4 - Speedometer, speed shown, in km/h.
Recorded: 60 km/h
